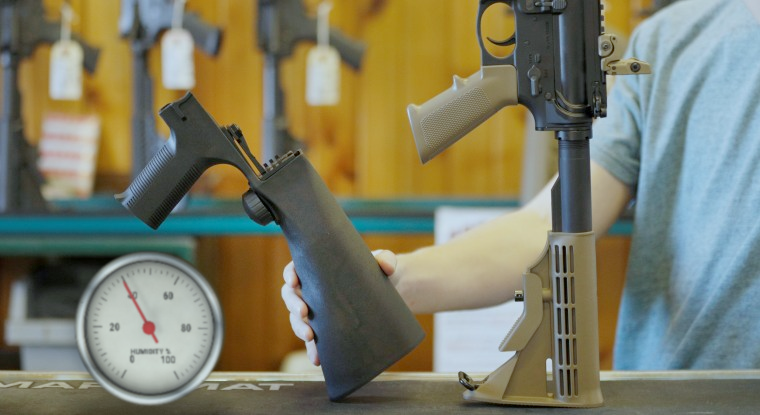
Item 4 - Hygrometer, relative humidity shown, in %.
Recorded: 40 %
